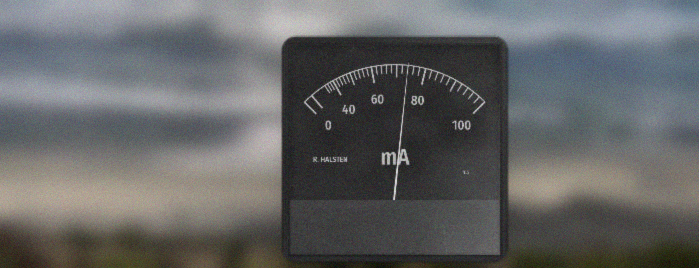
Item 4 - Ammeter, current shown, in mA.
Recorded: 74 mA
